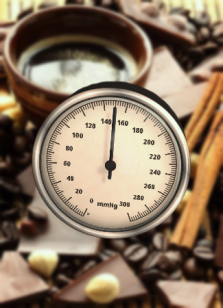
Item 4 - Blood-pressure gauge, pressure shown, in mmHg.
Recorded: 150 mmHg
